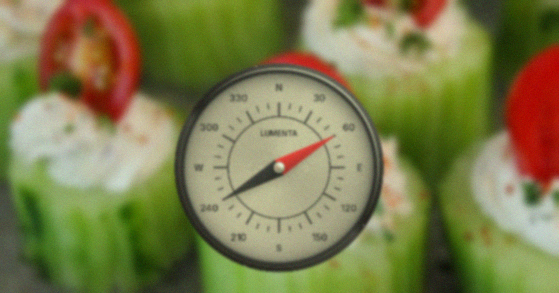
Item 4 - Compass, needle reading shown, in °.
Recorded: 60 °
